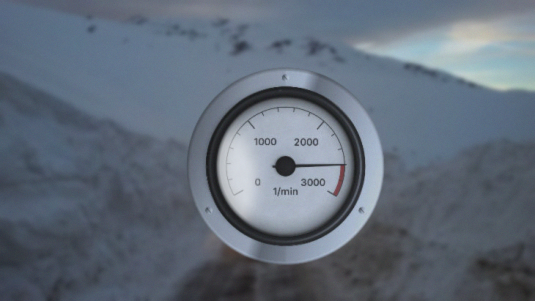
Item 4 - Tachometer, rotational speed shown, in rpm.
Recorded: 2600 rpm
